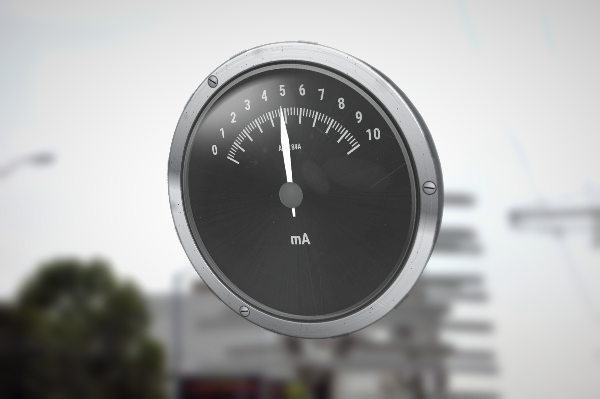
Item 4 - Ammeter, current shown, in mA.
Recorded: 5 mA
